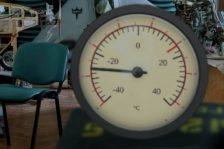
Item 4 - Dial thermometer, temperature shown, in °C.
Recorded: -26 °C
